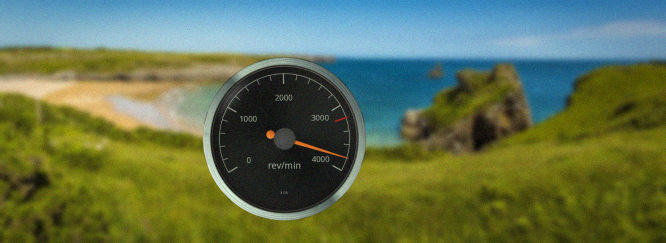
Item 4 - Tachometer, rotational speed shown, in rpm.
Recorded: 3800 rpm
